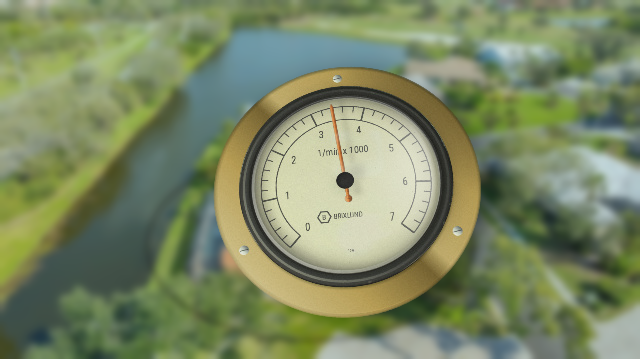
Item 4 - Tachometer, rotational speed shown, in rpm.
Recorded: 3400 rpm
